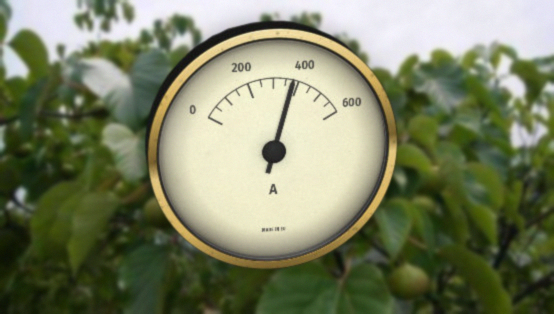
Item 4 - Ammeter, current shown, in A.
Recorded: 375 A
